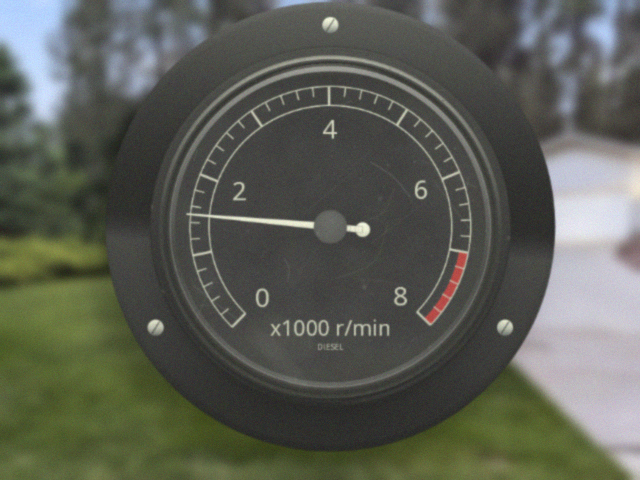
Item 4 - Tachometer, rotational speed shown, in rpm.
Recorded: 1500 rpm
